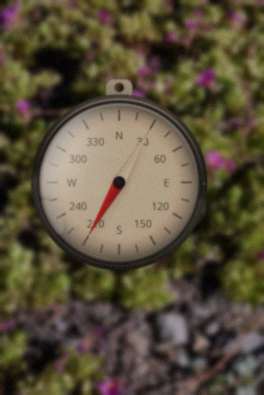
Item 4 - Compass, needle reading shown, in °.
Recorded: 210 °
